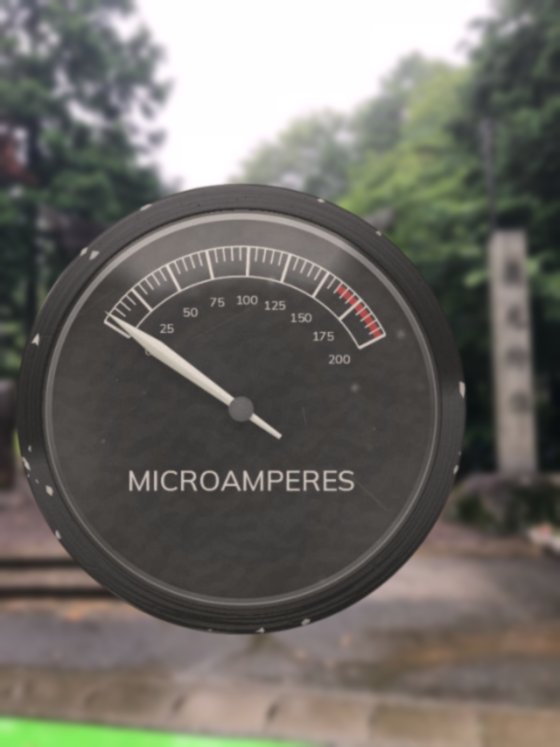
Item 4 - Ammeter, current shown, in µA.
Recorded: 5 µA
